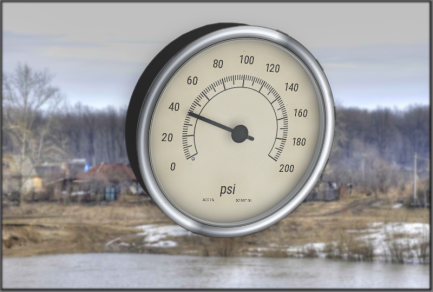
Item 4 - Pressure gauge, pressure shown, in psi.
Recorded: 40 psi
